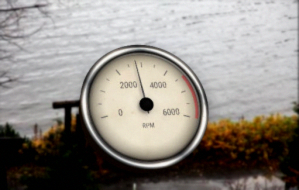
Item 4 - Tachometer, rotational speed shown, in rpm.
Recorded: 2750 rpm
